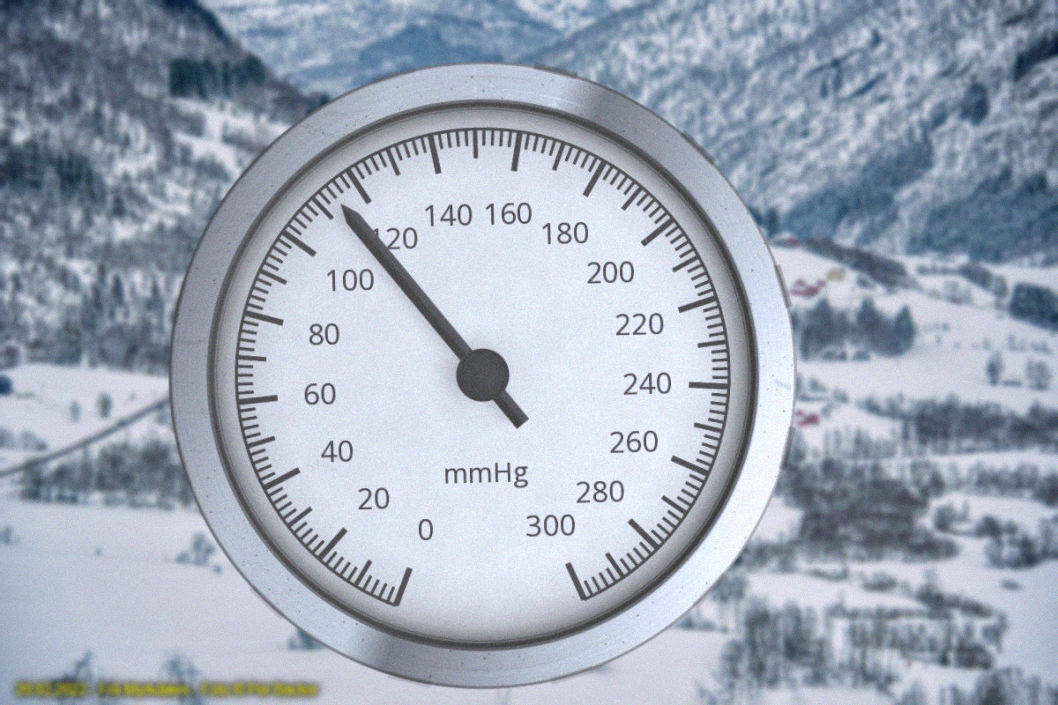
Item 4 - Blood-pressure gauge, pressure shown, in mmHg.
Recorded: 114 mmHg
